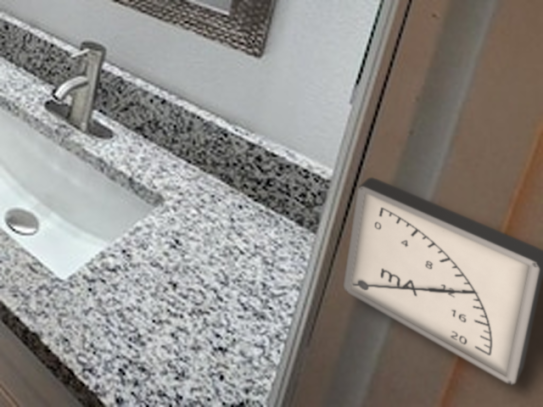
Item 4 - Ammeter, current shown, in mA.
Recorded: 12 mA
